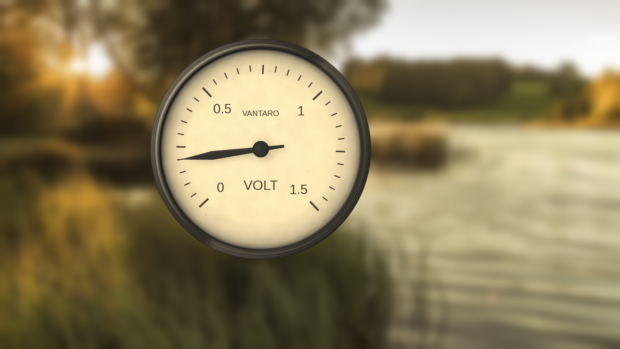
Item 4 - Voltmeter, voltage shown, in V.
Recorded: 0.2 V
